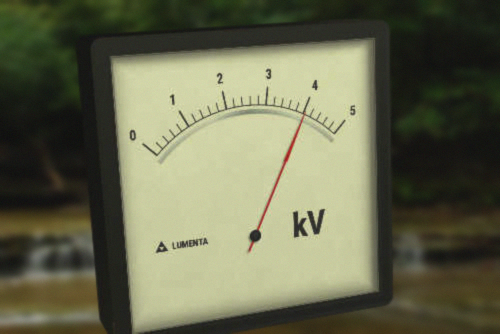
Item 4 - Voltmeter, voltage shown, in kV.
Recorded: 4 kV
